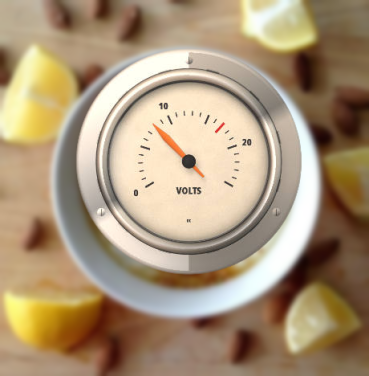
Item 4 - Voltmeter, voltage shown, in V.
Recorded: 8 V
